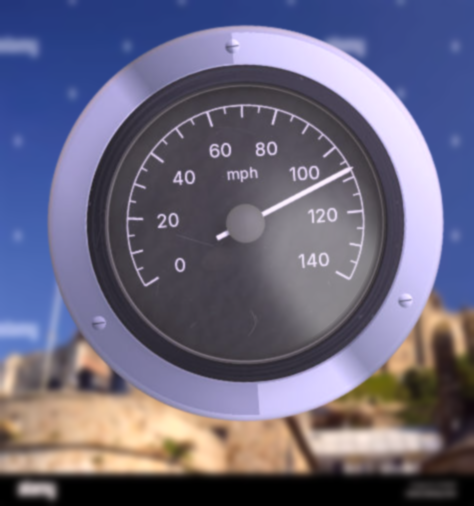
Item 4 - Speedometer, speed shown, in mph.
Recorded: 107.5 mph
